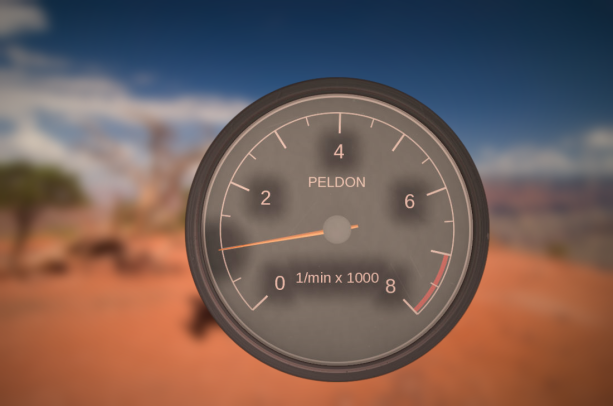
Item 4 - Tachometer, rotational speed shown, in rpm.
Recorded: 1000 rpm
